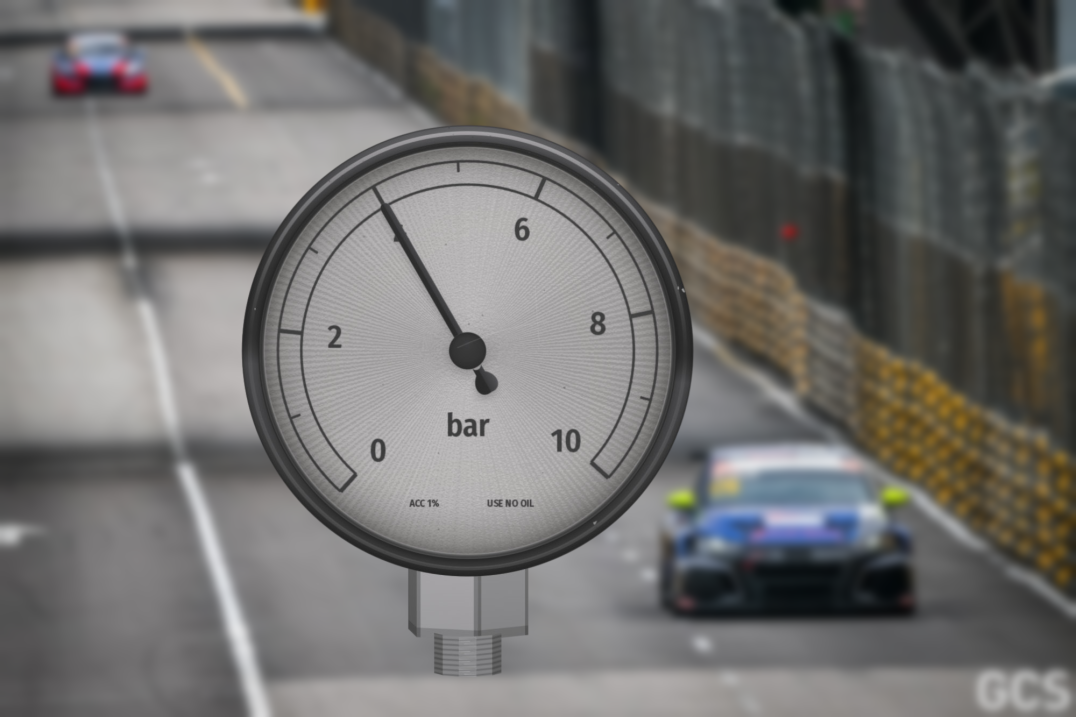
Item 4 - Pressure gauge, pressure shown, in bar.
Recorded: 4 bar
